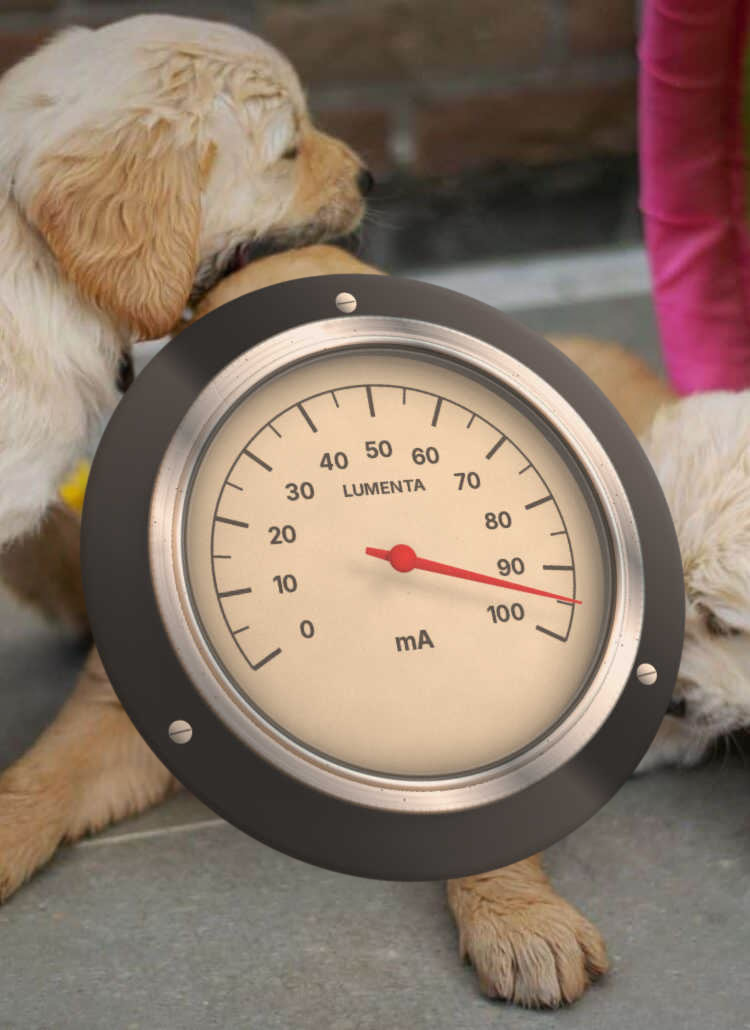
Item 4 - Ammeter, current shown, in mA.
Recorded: 95 mA
